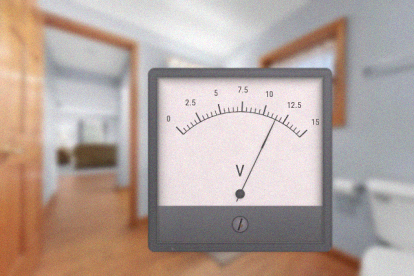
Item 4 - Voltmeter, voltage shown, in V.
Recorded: 11.5 V
